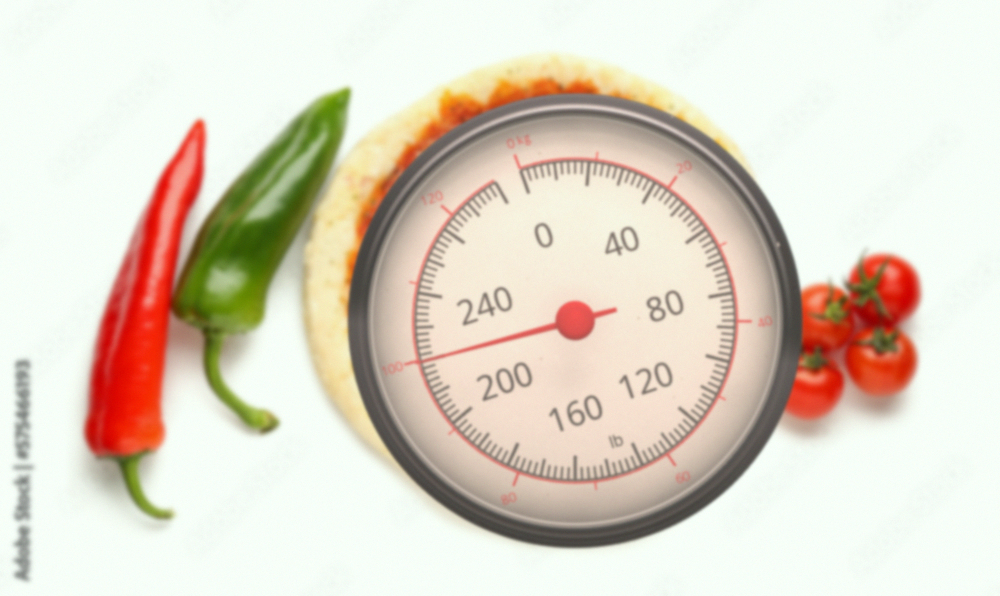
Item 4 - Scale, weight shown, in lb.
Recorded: 220 lb
